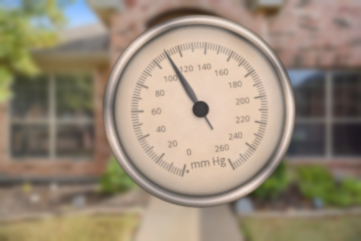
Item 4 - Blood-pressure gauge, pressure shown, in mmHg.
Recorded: 110 mmHg
